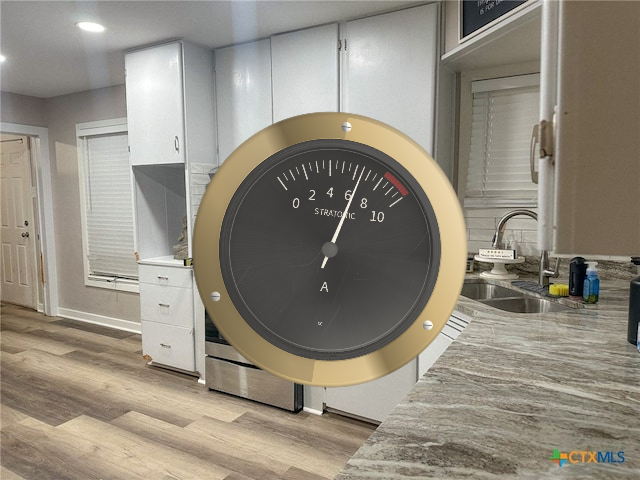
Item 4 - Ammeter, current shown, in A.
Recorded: 6.5 A
